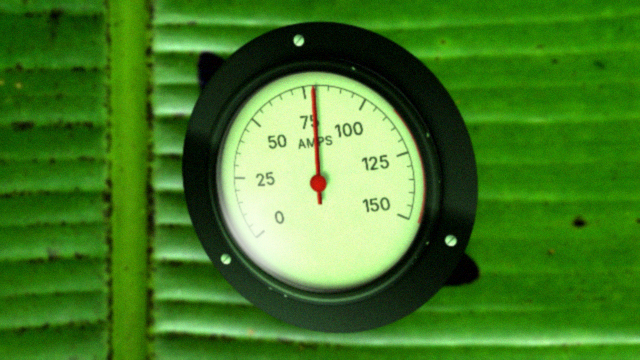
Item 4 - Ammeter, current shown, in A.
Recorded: 80 A
